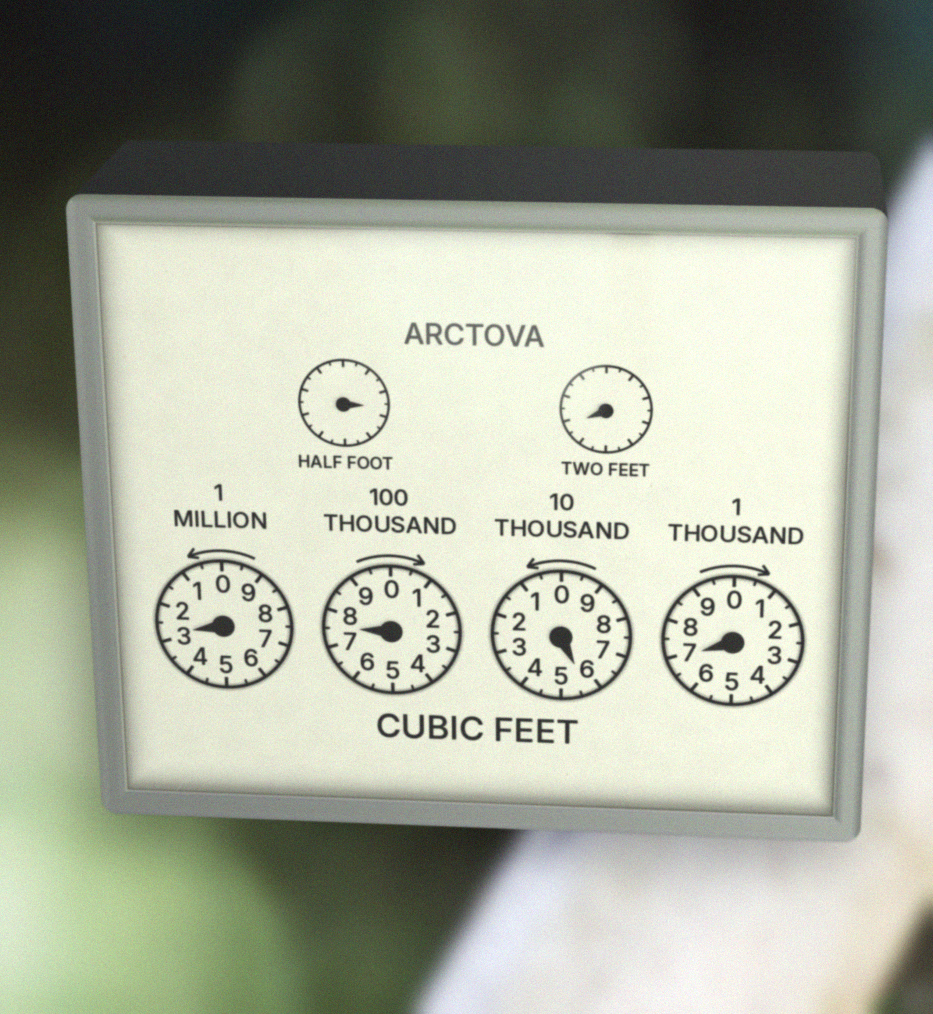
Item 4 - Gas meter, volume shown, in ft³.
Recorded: 275700 ft³
